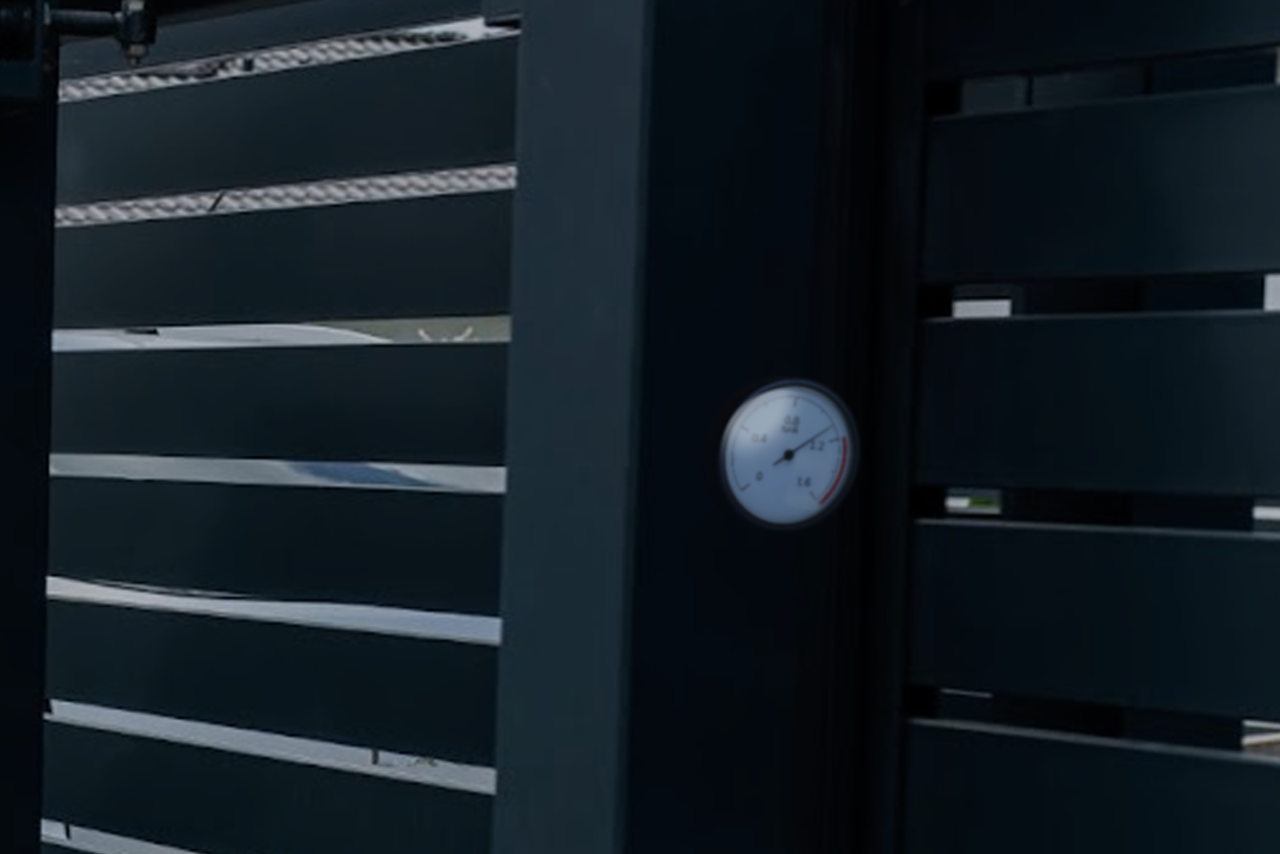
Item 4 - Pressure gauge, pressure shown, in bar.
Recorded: 1.1 bar
